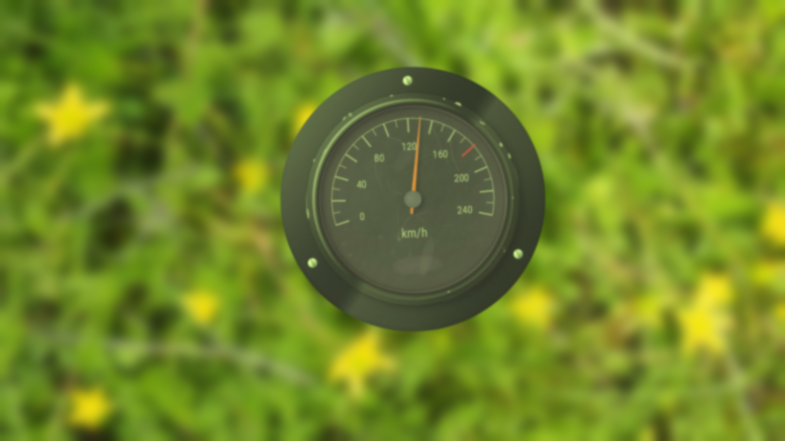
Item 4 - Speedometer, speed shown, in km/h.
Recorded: 130 km/h
